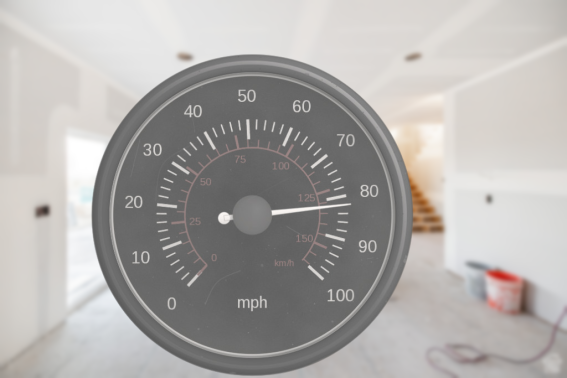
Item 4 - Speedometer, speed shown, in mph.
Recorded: 82 mph
